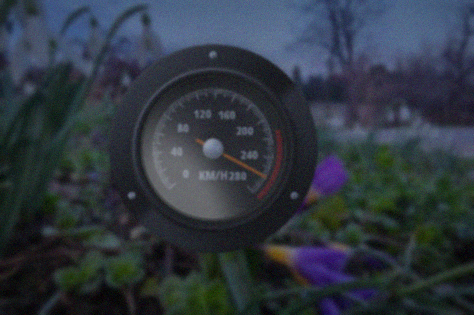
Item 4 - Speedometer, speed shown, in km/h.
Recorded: 260 km/h
